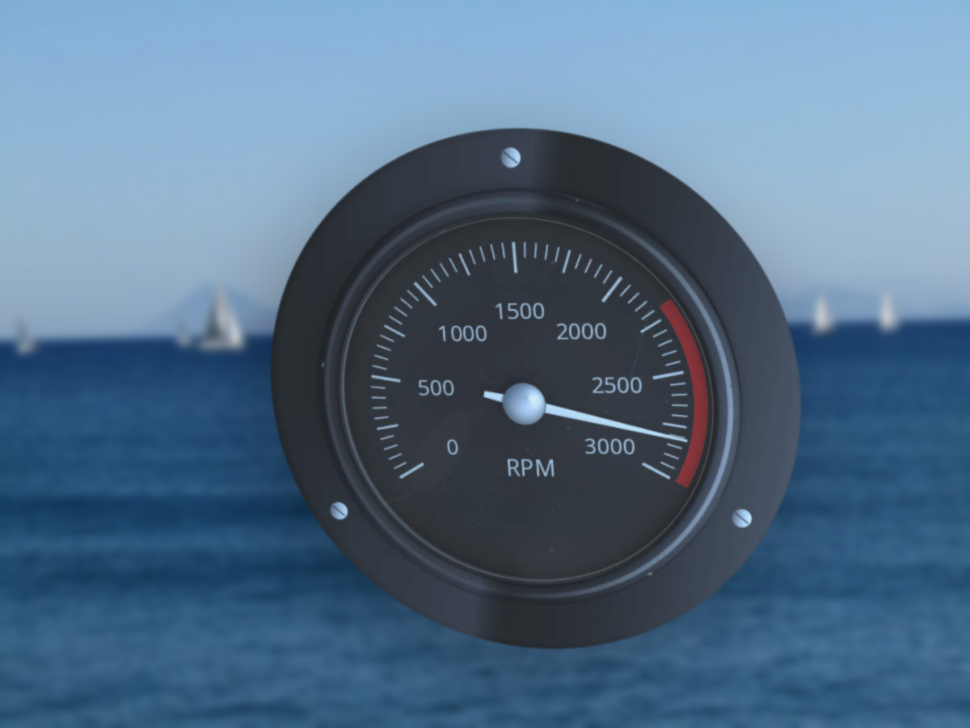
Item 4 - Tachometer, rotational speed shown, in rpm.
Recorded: 2800 rpm
